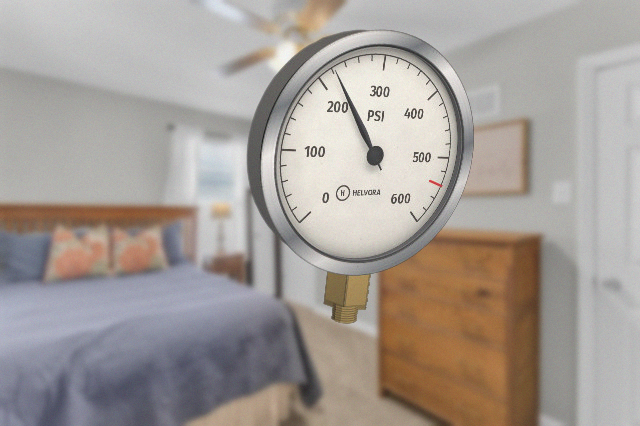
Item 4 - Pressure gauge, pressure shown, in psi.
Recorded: 220 psi
